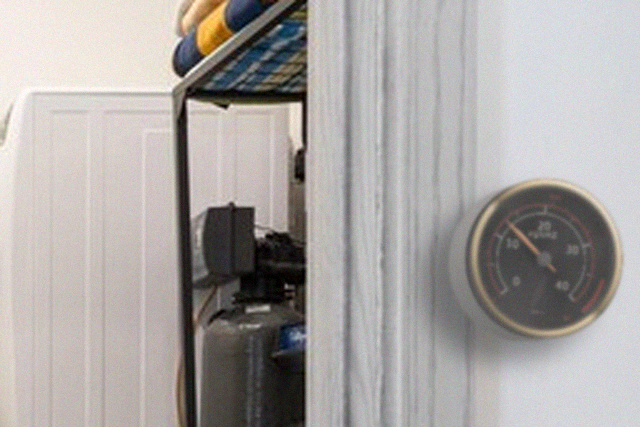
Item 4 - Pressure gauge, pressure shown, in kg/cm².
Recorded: 12.5 kg/cm²
